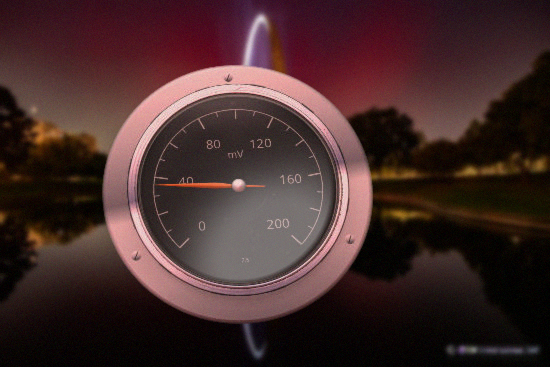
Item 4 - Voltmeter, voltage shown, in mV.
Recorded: 35 mV
